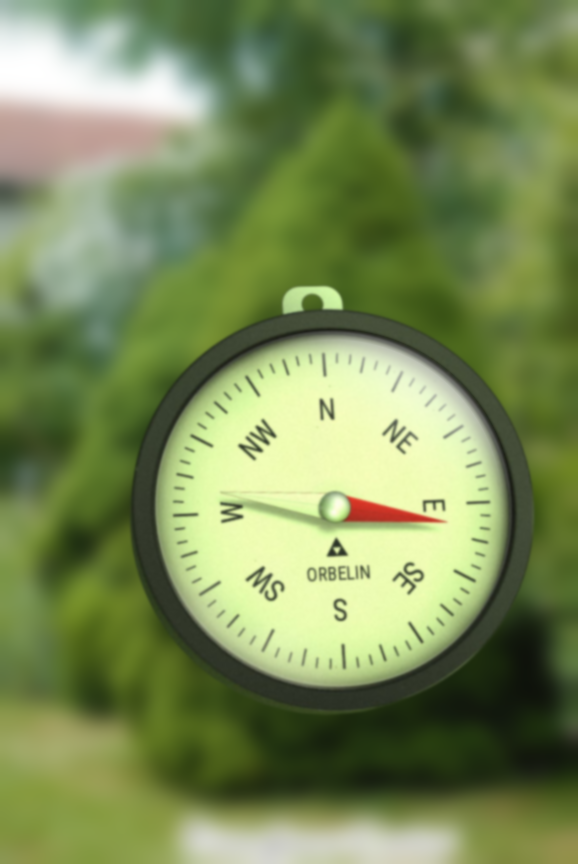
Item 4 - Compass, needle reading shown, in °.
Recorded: 100 °
